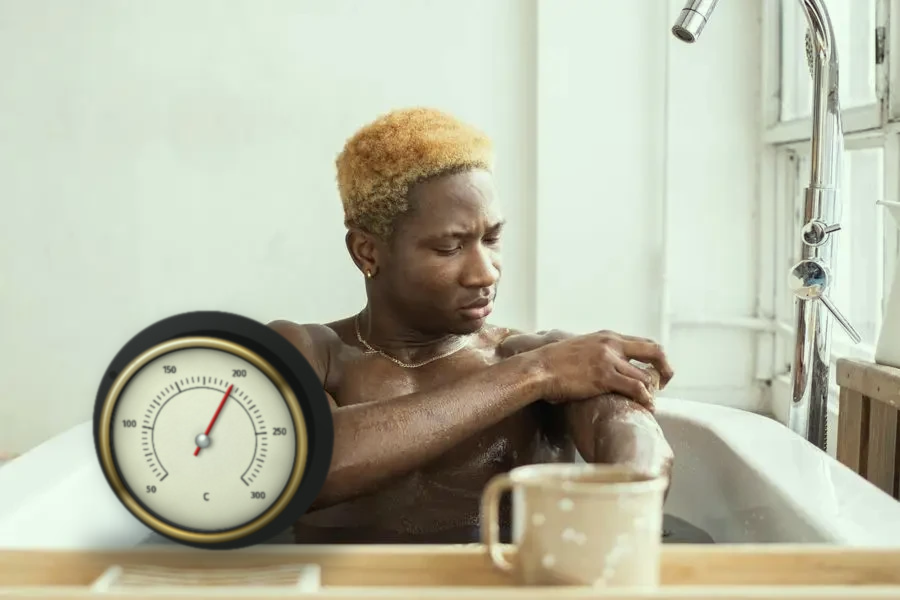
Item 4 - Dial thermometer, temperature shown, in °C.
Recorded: 200 °C
